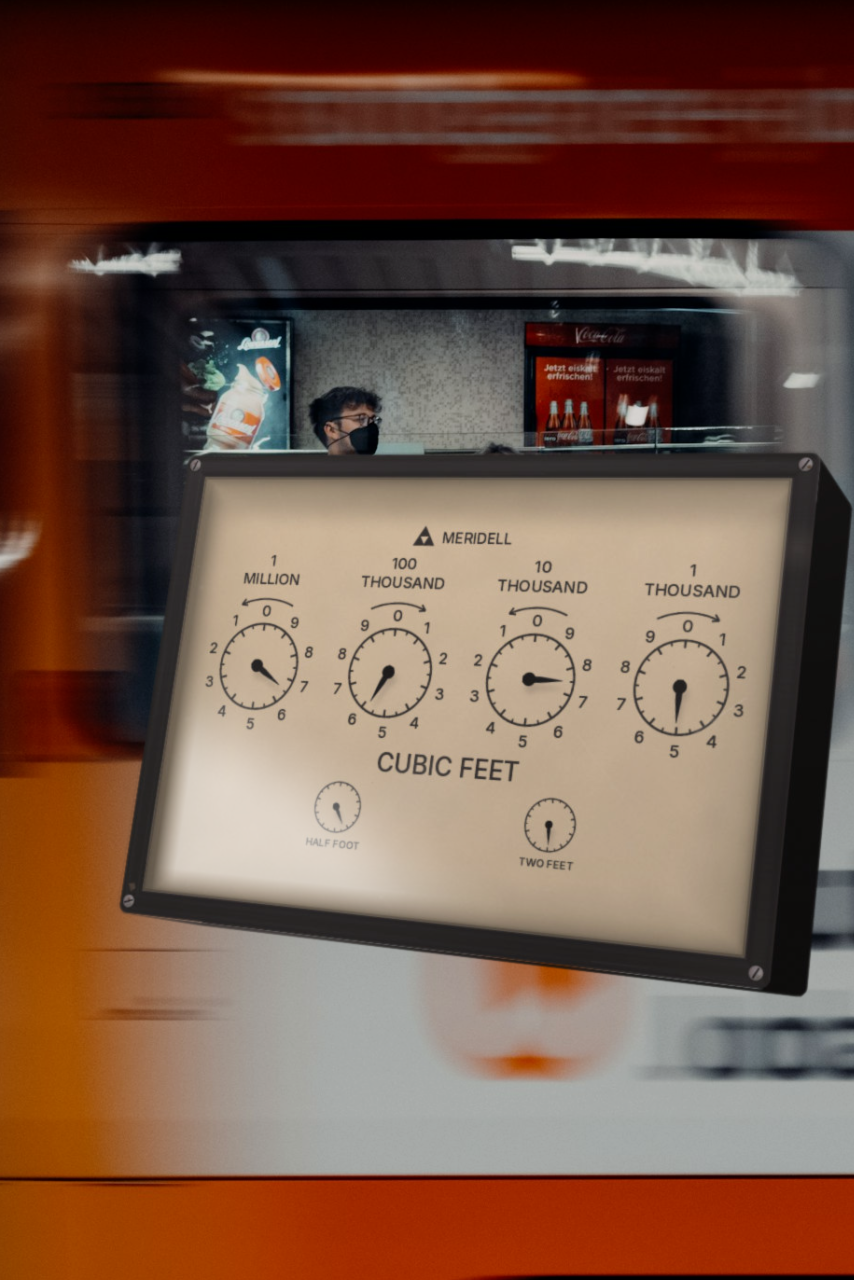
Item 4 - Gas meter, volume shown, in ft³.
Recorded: 657500 ft³
